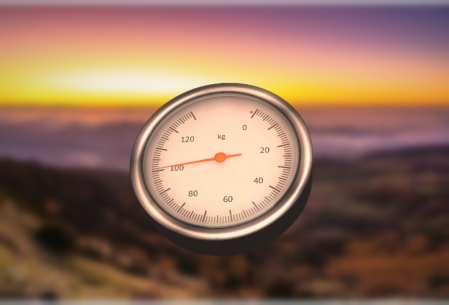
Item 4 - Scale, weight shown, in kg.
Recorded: 100 kg
